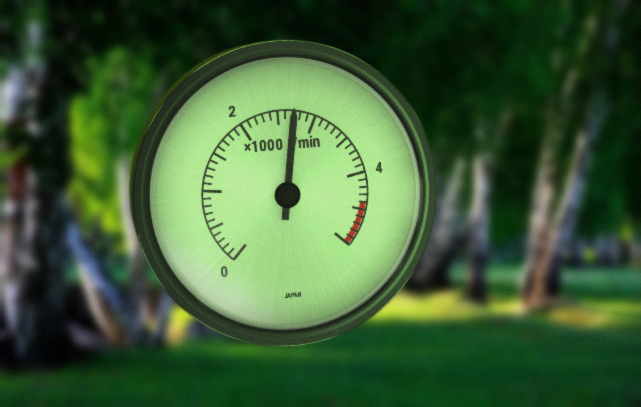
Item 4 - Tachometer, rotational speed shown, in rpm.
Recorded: 2700 rpm
